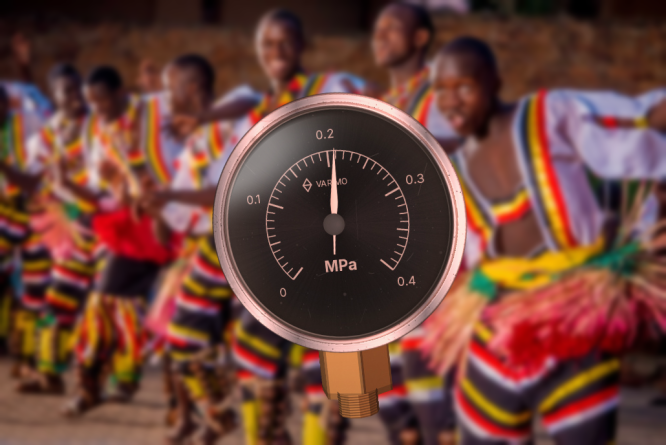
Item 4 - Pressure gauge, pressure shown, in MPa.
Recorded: 0.21 MPa
